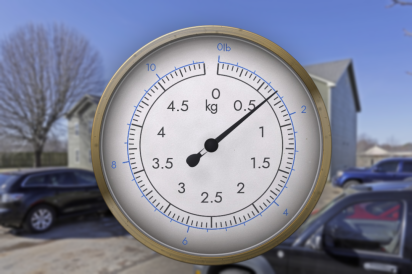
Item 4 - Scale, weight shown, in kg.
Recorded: 0.65 kg
